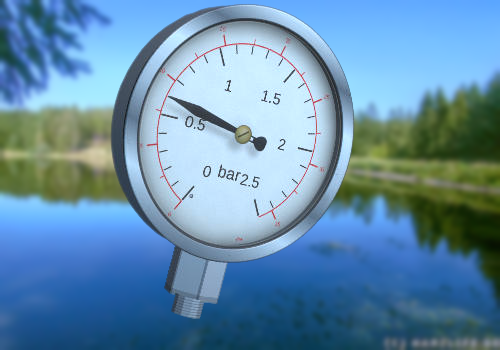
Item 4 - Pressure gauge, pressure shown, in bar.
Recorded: 0.6 bar
